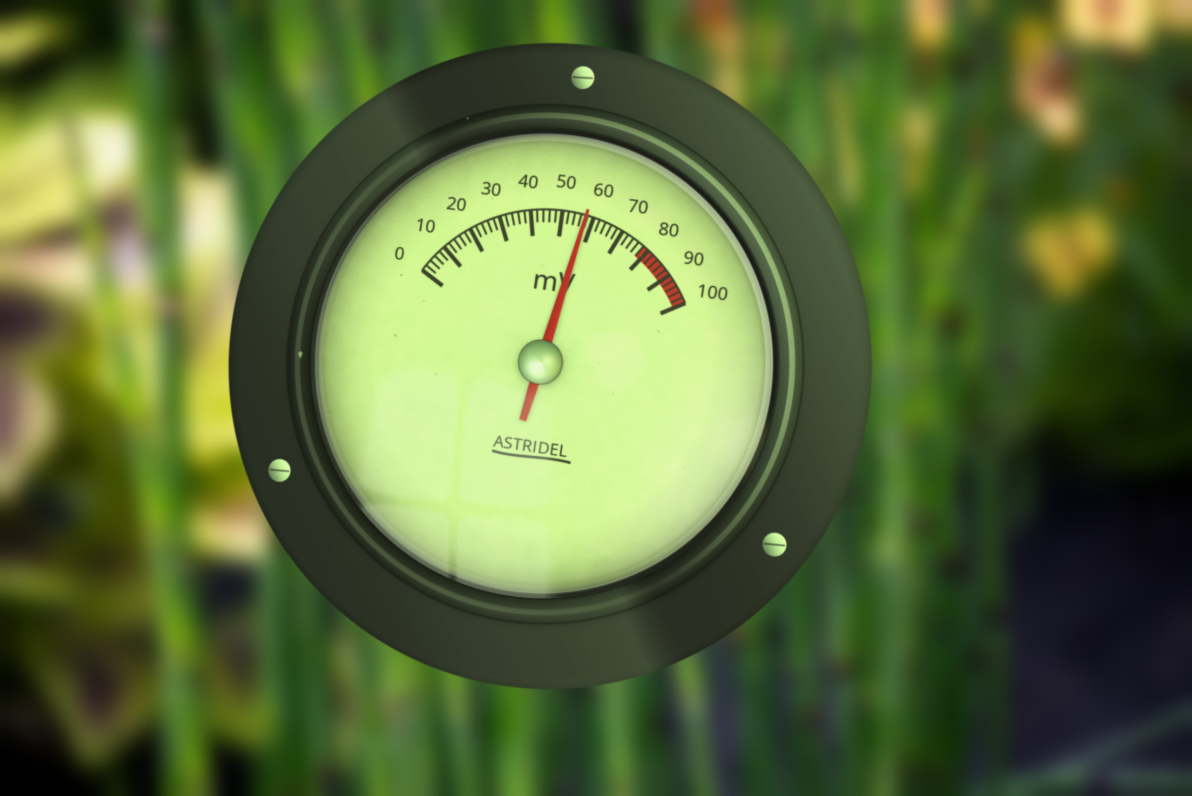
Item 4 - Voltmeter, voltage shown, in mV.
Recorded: 58 mV
